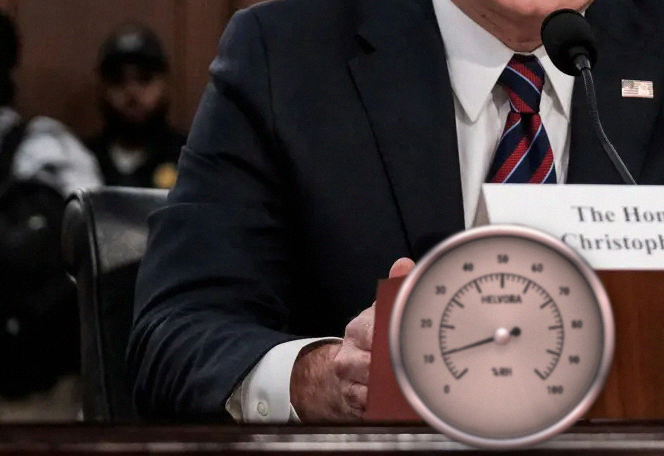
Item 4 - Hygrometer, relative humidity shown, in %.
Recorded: 10 %
